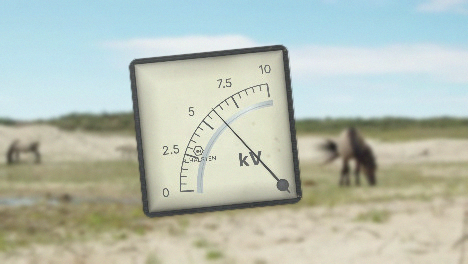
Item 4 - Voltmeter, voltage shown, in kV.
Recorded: 6 kV
